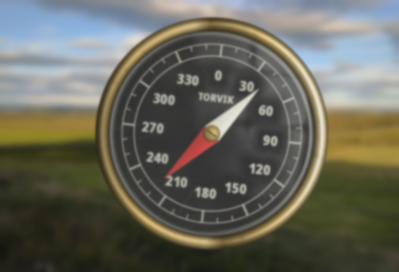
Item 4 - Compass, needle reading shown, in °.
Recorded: 220 °
